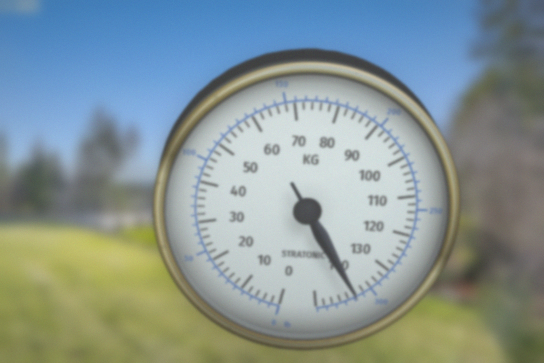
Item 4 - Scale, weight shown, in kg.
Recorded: 140 kg
